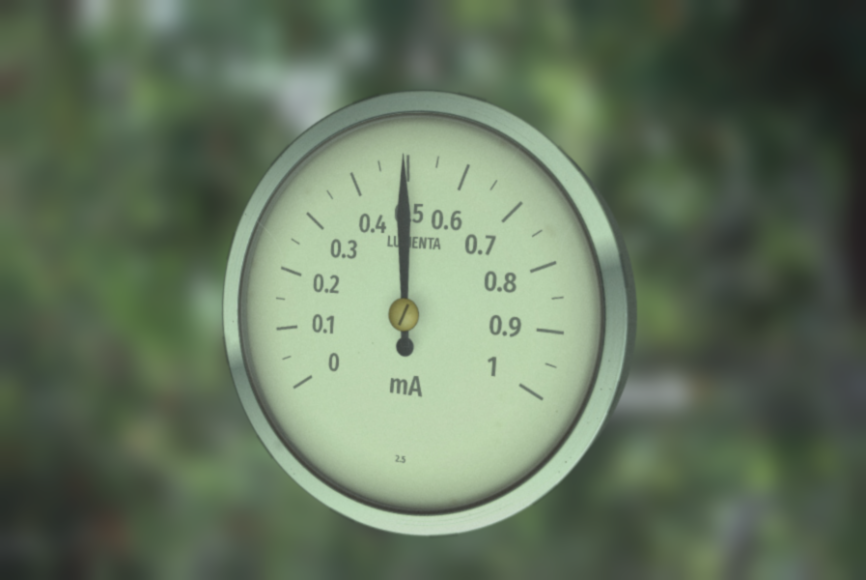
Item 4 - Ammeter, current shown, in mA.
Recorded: 0.5 mA
